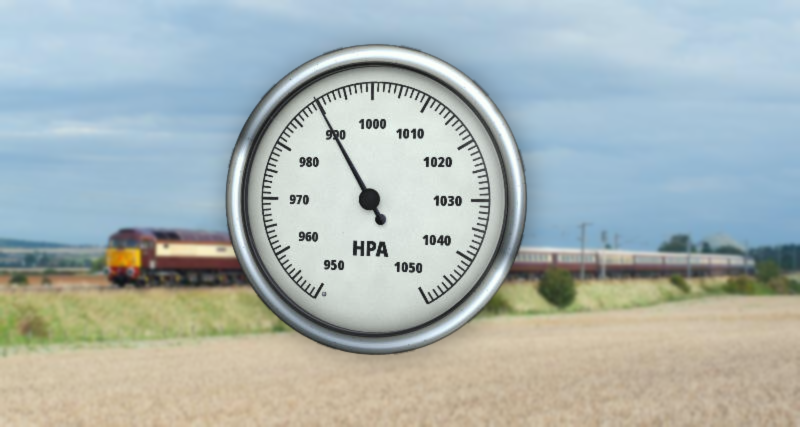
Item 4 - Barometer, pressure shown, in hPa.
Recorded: 990 hPa
